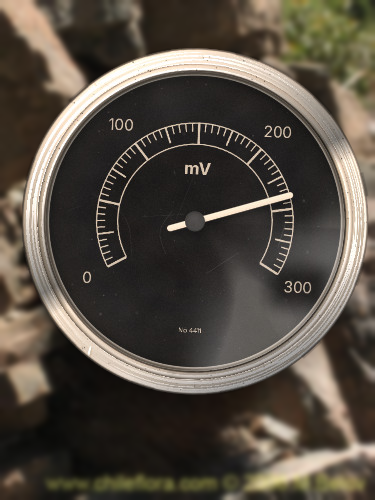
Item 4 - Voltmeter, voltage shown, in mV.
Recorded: 240 mV
